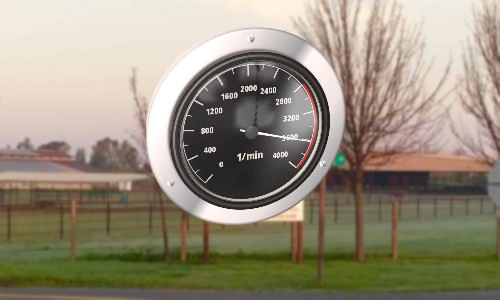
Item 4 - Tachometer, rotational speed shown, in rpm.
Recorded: 3600 rpm
